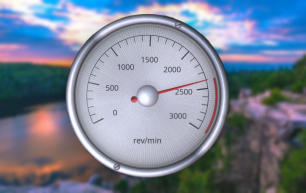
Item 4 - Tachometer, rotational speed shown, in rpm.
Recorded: 2400 rpm
